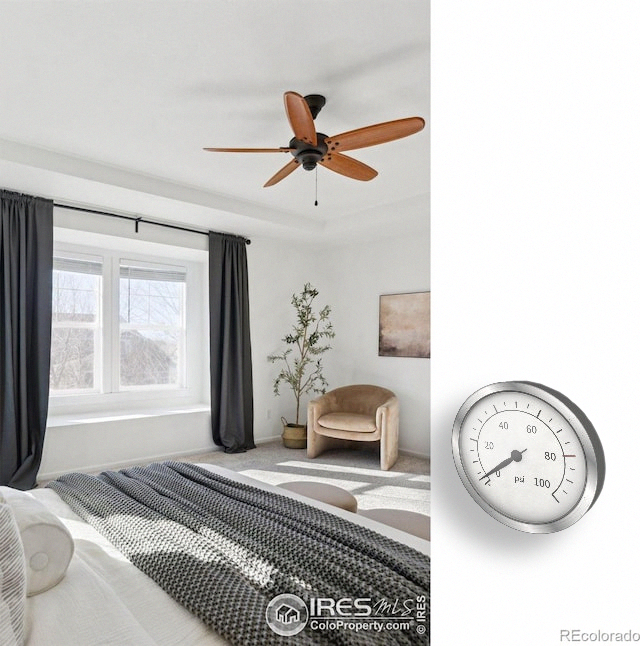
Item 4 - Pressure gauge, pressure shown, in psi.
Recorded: 2.5 psi
